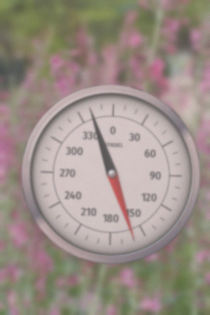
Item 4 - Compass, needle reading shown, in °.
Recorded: 160 °
